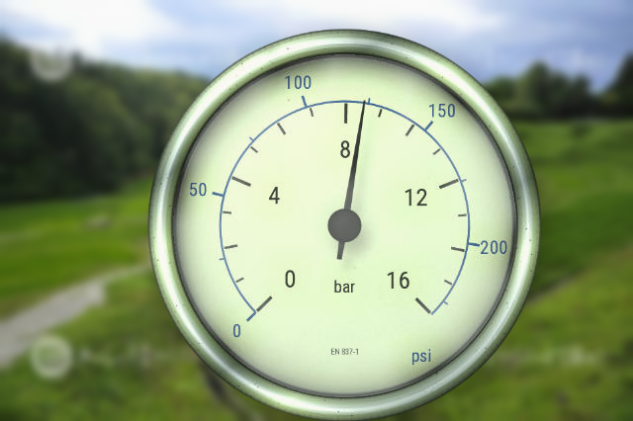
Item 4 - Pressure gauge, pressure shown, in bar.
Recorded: 8.5 bar
